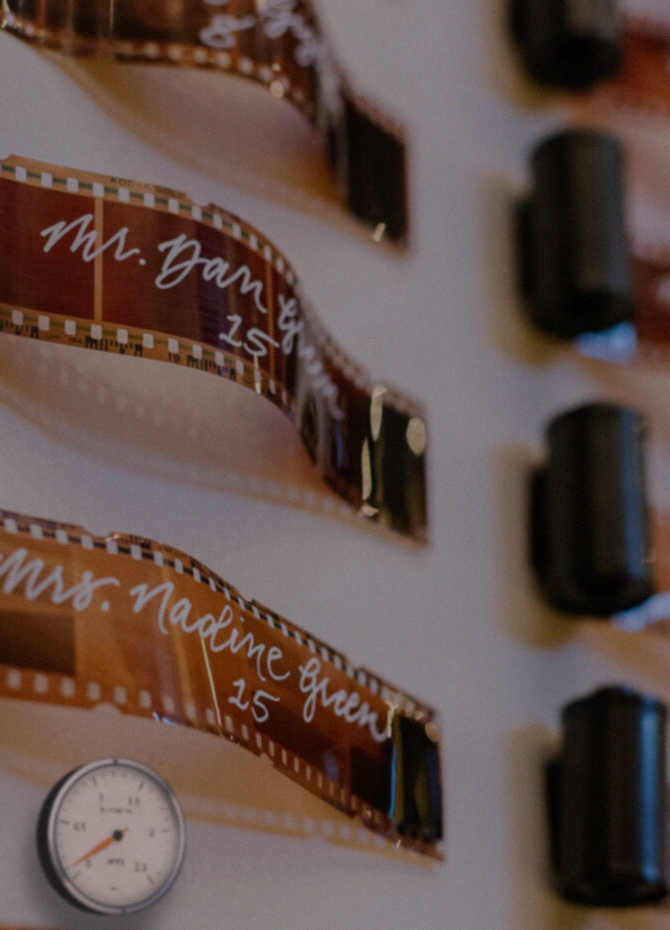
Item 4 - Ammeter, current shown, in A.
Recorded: 0.1 A
